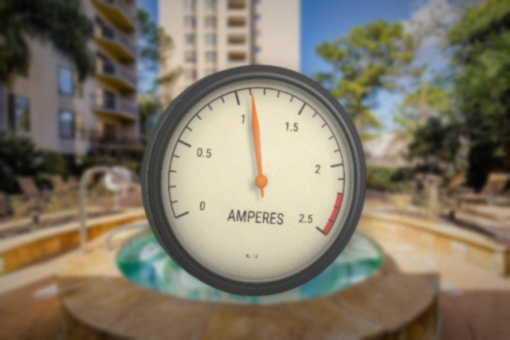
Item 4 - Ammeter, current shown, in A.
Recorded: 1.1 A
